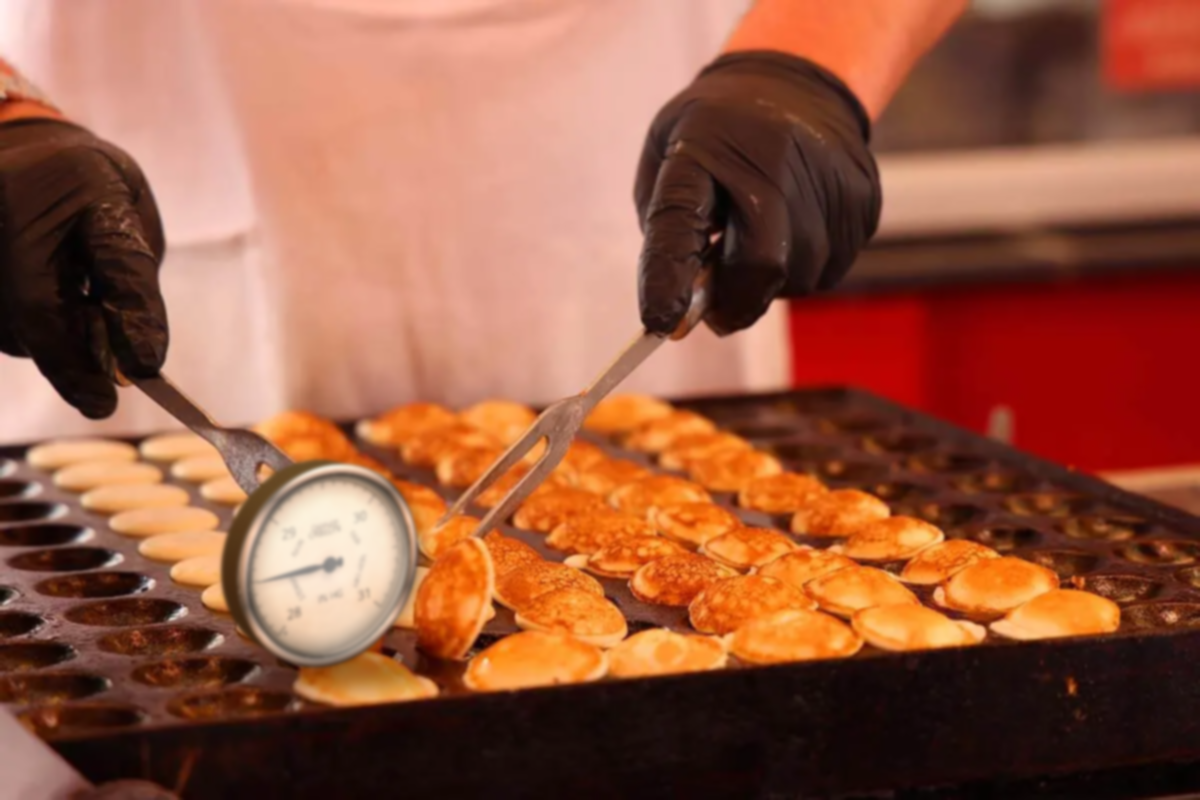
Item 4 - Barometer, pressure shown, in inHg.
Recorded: 28.5 inHg
